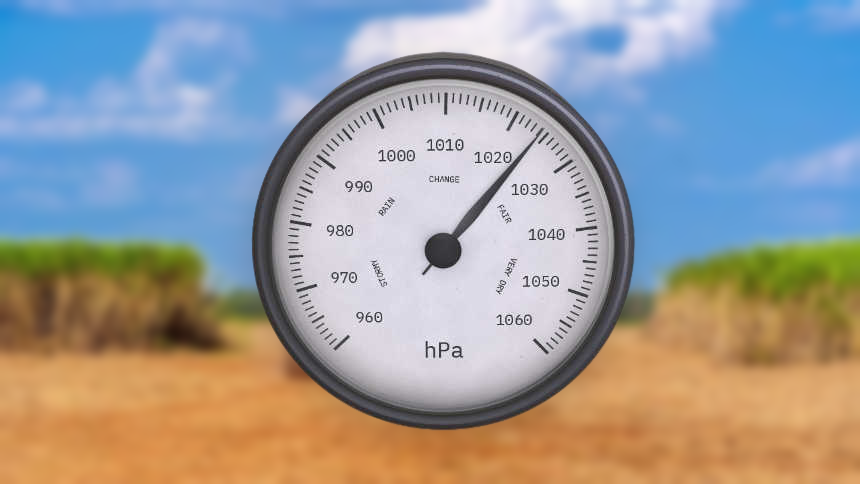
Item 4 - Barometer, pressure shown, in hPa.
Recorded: 1024 hPa
